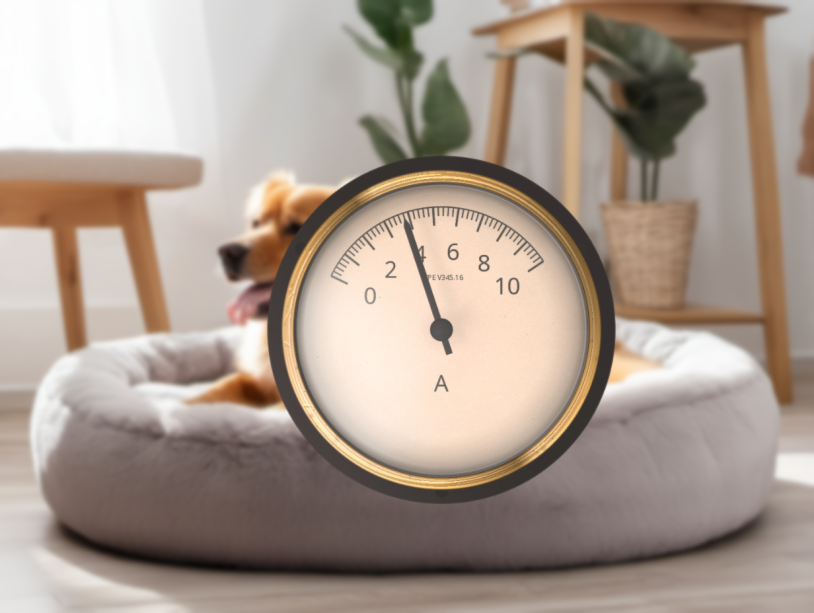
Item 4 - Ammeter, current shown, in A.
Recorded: 3.8 A
